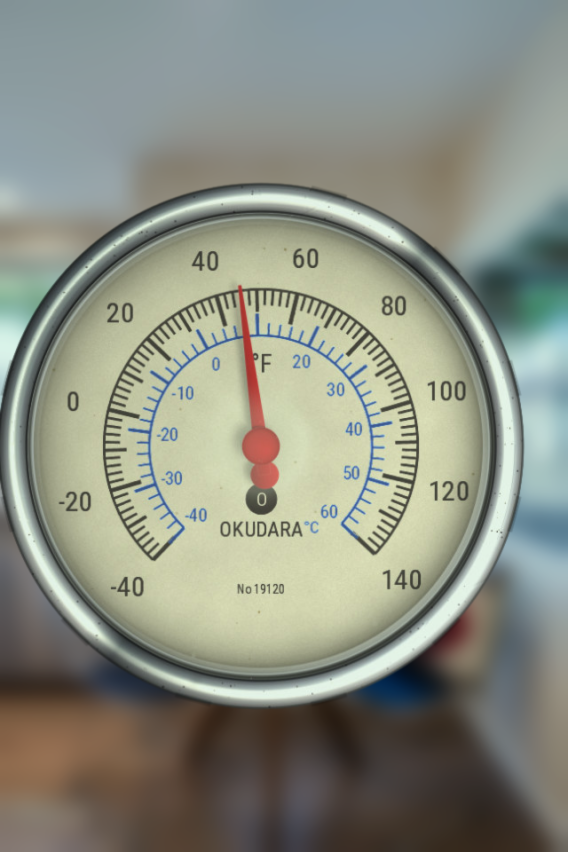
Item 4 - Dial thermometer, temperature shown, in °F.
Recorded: 46 °F
